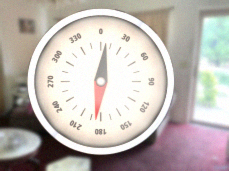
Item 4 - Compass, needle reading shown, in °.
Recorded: 187.5 °
